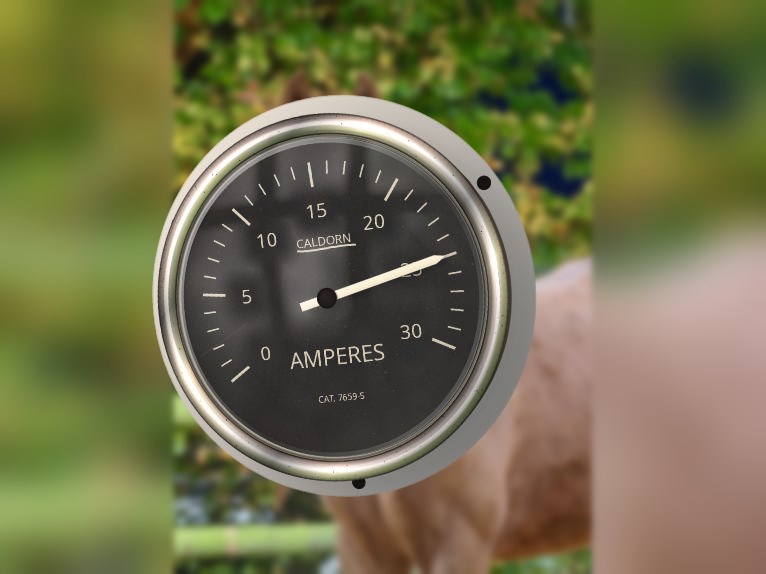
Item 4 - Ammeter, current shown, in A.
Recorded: 25 A
